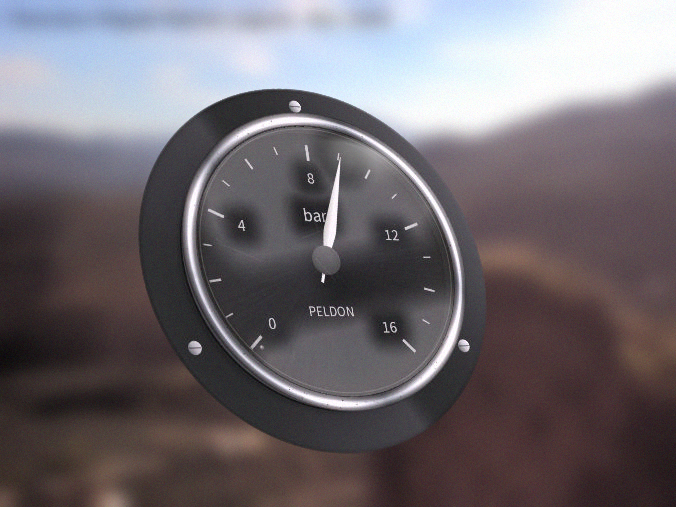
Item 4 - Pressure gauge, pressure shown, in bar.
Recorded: 9 bar
